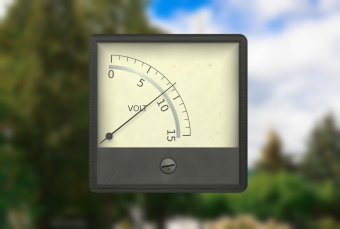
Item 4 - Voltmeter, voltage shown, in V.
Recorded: 8.5 V
